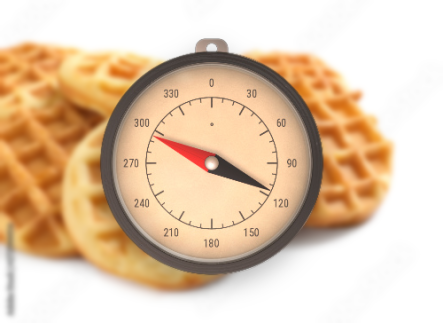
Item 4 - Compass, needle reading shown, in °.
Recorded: 295 °
